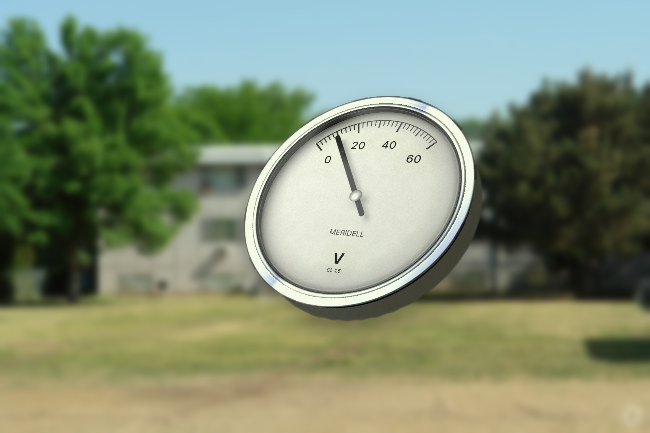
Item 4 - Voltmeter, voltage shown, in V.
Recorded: 10 V
